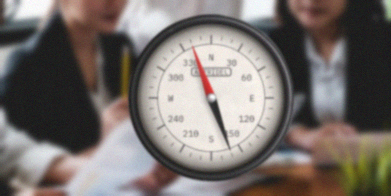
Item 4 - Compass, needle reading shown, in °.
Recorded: 340 °
